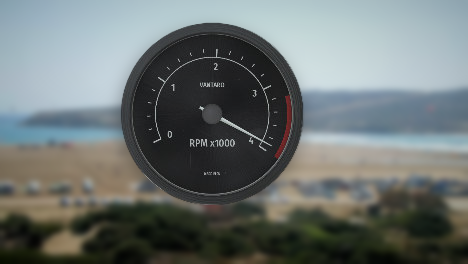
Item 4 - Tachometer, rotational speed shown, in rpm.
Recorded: 3900 rpm
